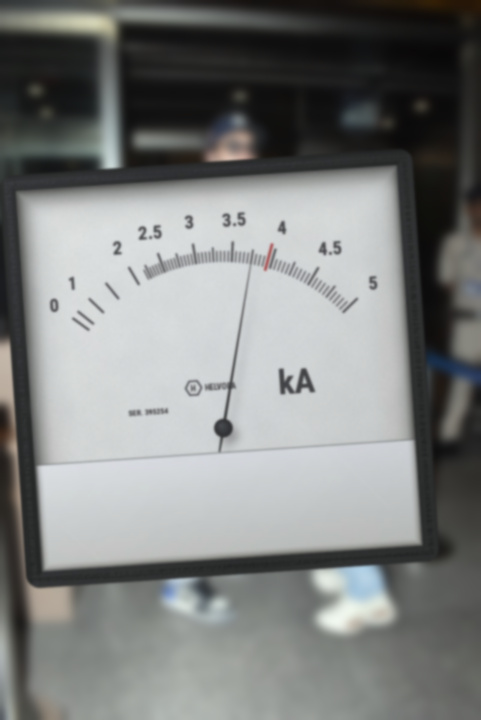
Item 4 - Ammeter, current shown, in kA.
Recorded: 3.75 kA
